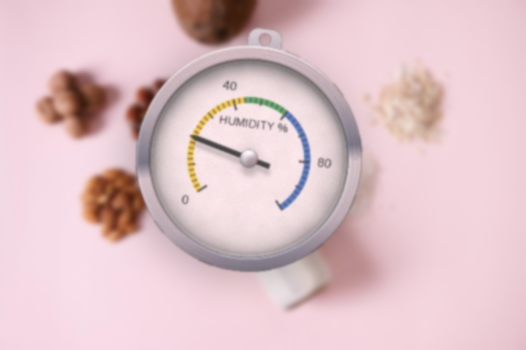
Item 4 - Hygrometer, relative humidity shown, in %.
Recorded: 20 %
